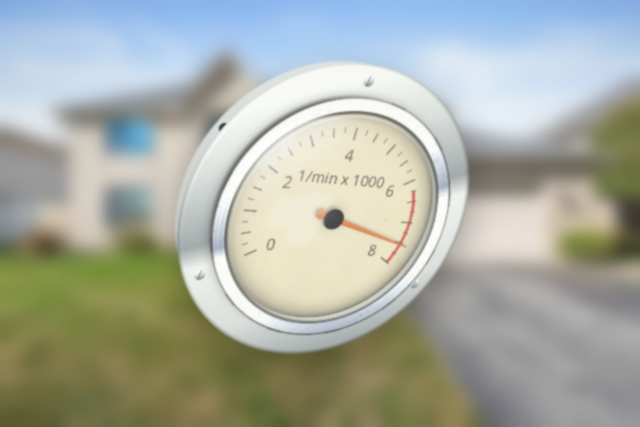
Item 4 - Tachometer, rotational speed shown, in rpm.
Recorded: 7500 rpm
